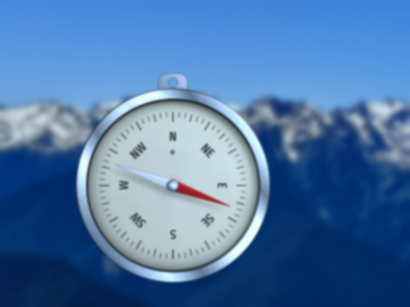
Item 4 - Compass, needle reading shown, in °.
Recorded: 110 °
